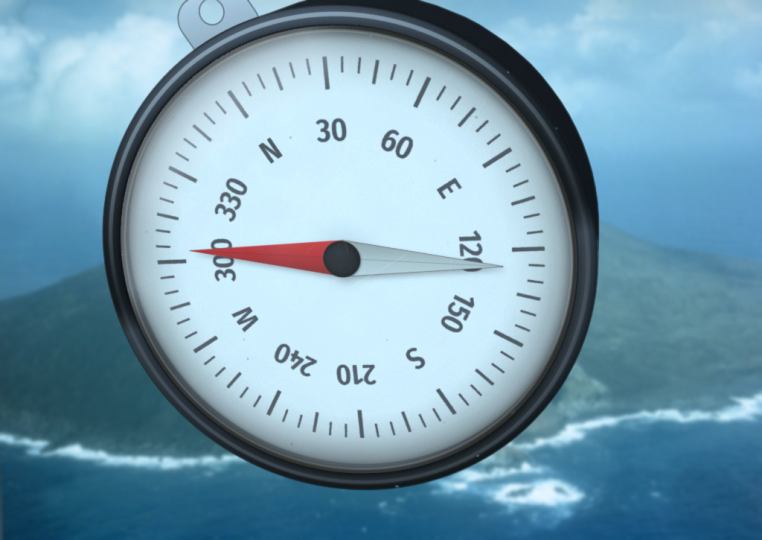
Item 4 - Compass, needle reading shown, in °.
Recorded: 305 °
